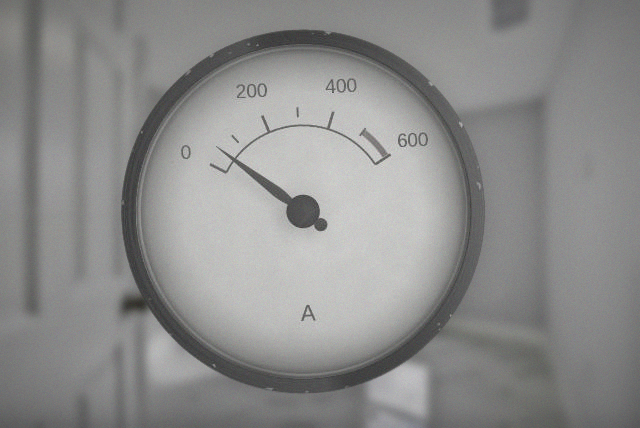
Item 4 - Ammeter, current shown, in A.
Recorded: 50 A
